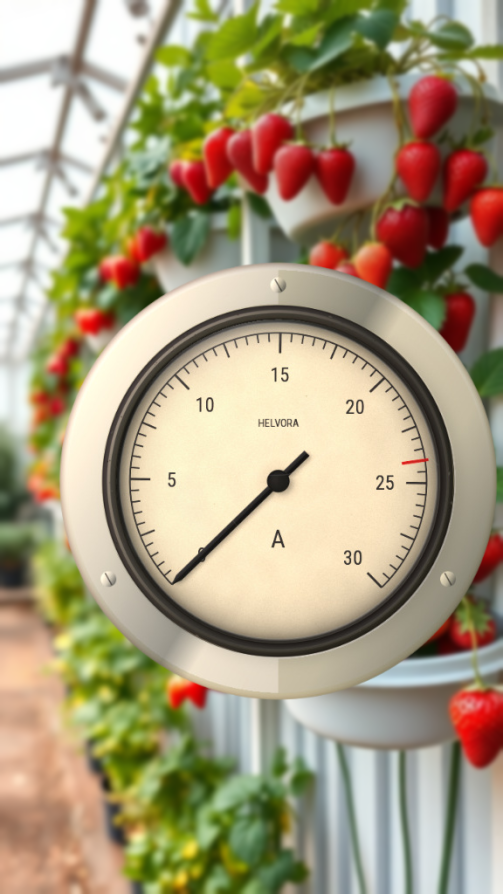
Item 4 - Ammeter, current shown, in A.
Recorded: 0 A
